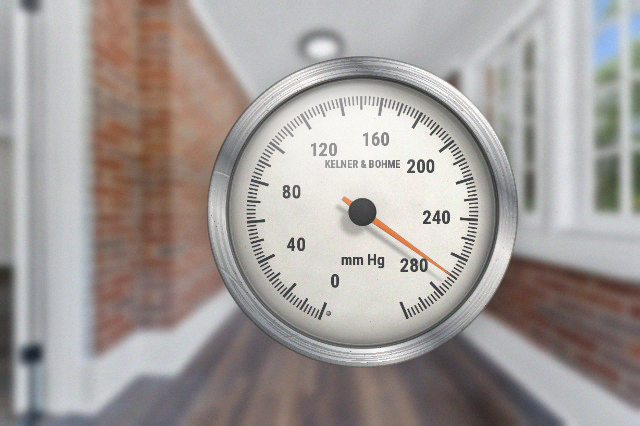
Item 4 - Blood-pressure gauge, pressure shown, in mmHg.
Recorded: 270 mmHg
